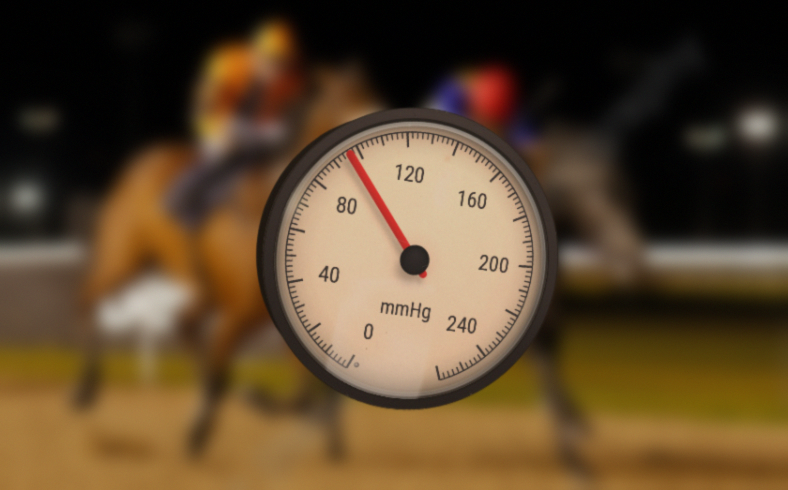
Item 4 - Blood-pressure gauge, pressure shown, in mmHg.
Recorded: 96 mmHg
